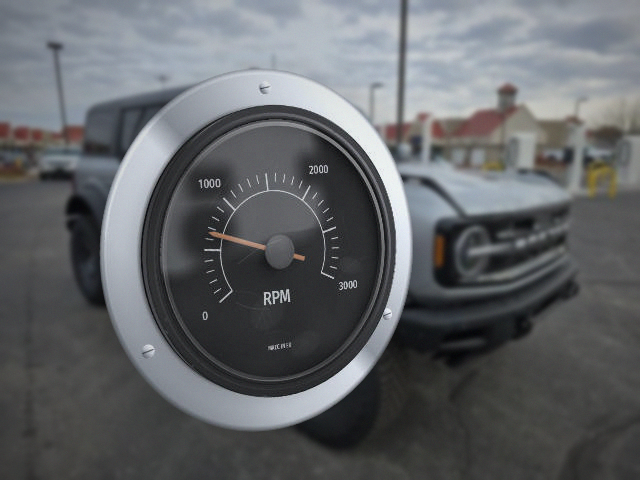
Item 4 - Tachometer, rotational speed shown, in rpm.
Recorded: 650 rpm
